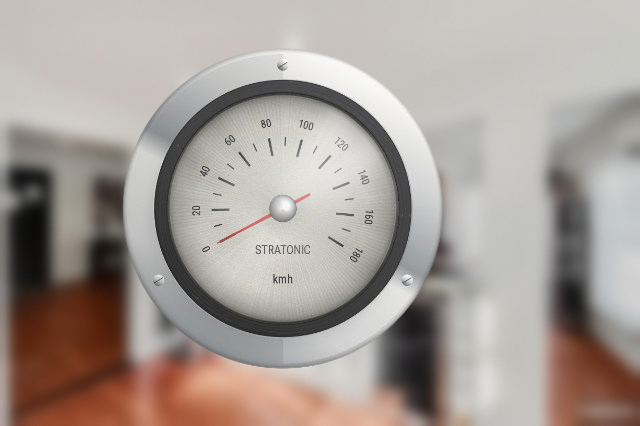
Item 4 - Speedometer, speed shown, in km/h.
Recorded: 0 km/h
